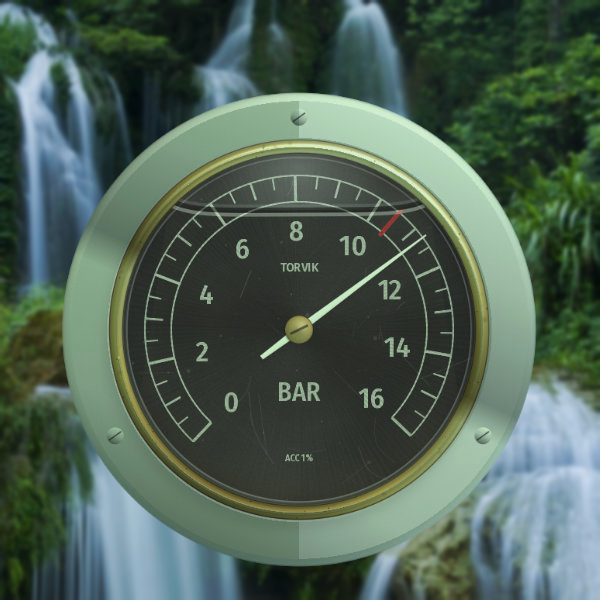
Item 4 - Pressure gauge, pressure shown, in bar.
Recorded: 11.25 bar
